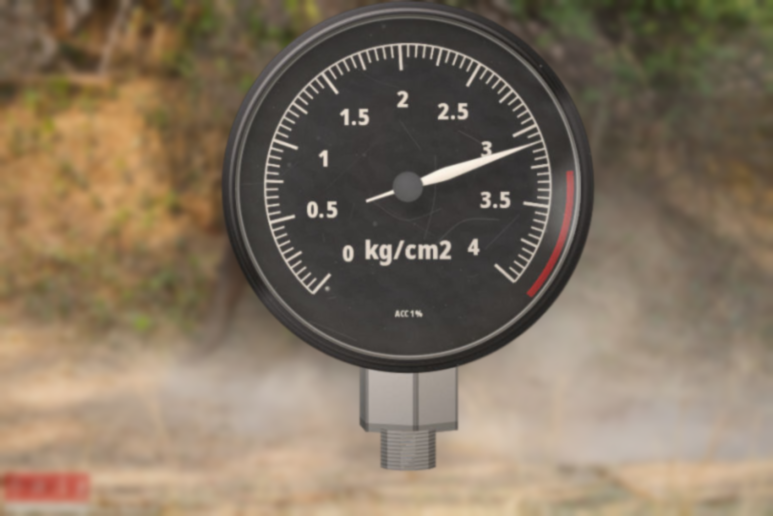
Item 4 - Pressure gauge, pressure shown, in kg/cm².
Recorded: 3.1 kg/cm²
